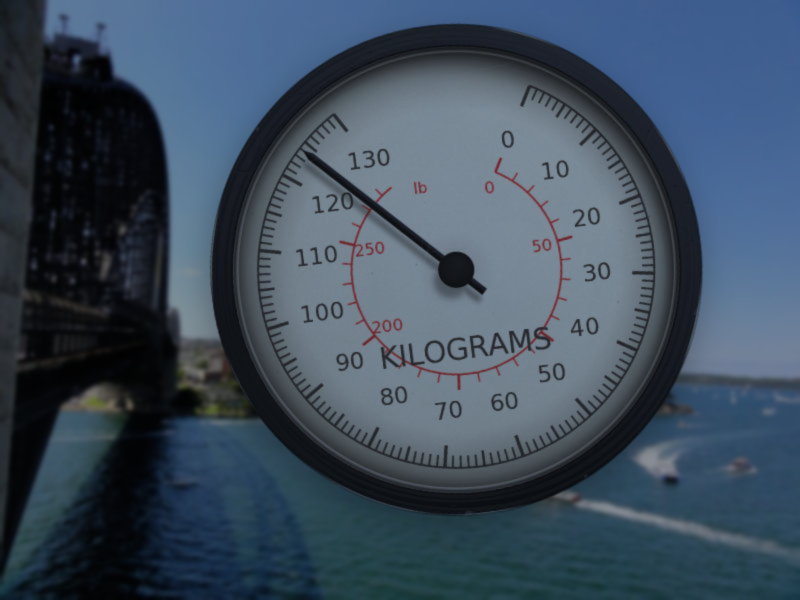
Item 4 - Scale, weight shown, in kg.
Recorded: 124 kg
